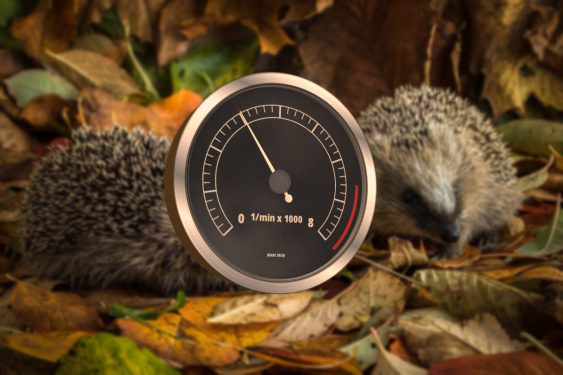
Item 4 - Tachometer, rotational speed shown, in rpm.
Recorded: 3000 rpm
